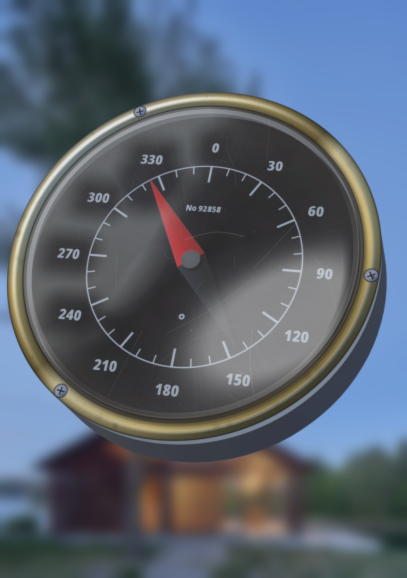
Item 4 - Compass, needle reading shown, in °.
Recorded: 325 °
